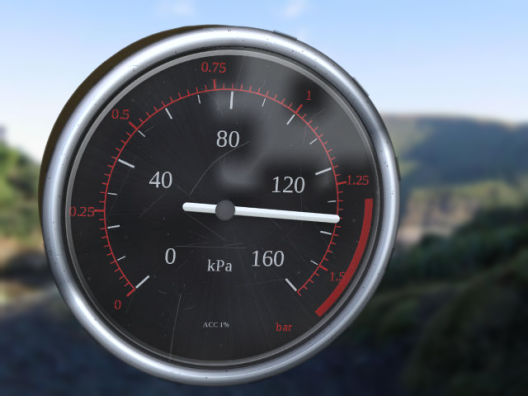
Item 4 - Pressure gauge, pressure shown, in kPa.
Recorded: 135 kPa
